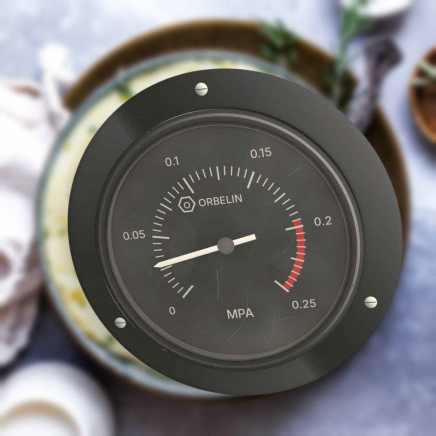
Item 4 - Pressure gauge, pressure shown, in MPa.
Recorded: 0.03 MPa
